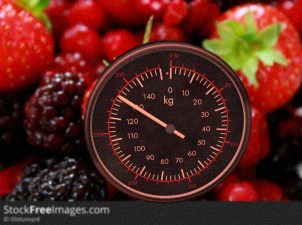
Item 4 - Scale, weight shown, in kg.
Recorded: 130 kg
